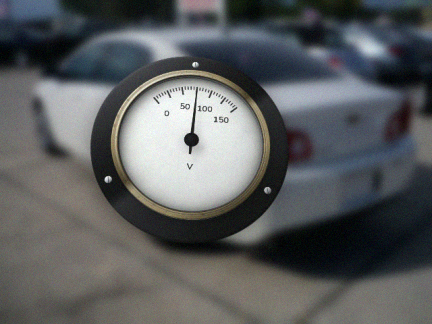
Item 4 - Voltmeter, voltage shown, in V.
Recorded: 75 V
